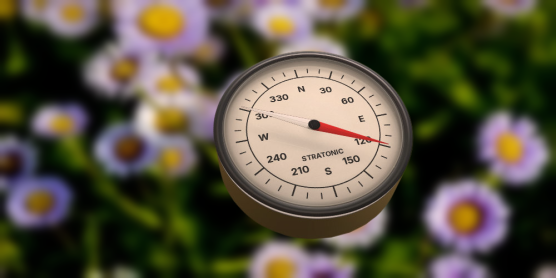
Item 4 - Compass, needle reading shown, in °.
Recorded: 120 °
